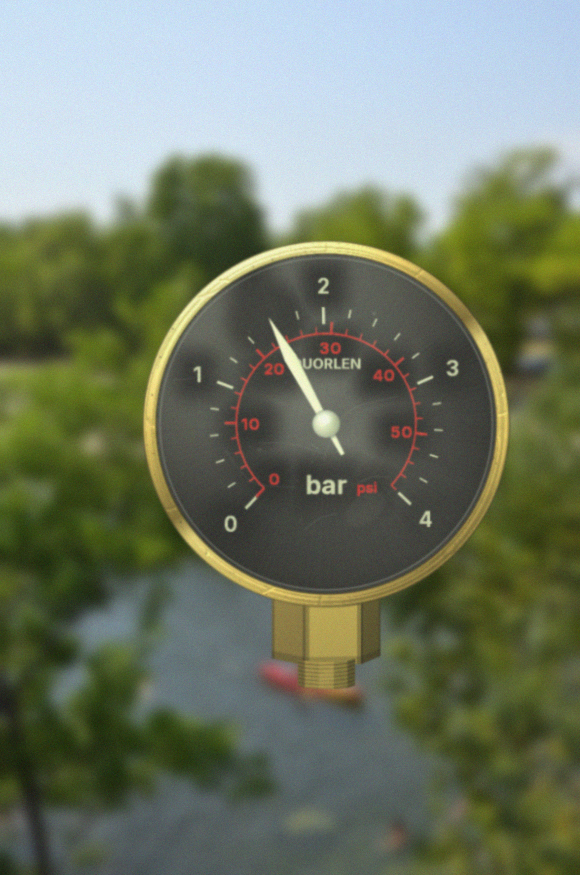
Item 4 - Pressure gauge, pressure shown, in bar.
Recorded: 1.6 bar
